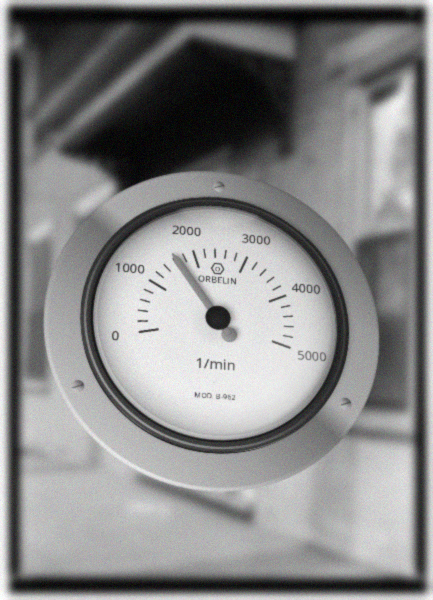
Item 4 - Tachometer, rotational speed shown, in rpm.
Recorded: 1600 rpm
